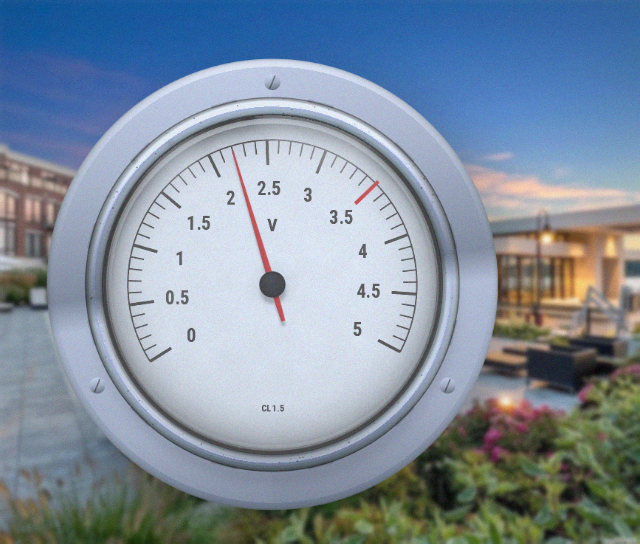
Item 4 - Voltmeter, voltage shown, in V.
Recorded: 2.2 V
